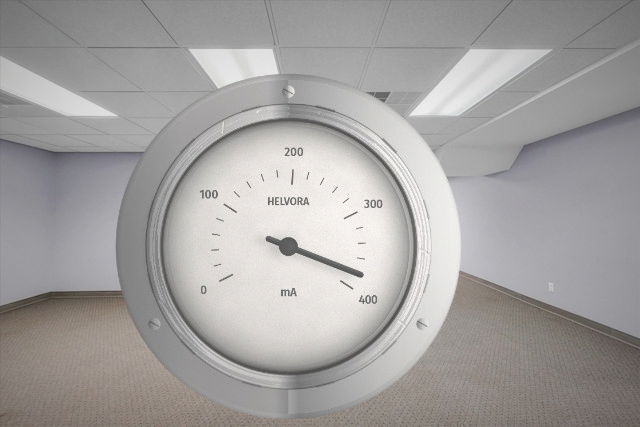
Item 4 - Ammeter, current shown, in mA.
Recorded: 380 mA
